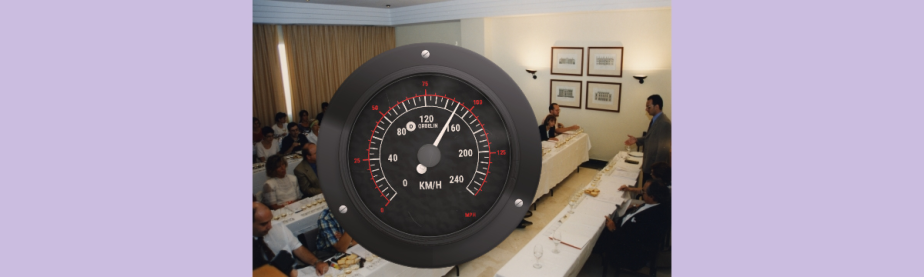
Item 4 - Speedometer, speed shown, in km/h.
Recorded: 150 km/h
